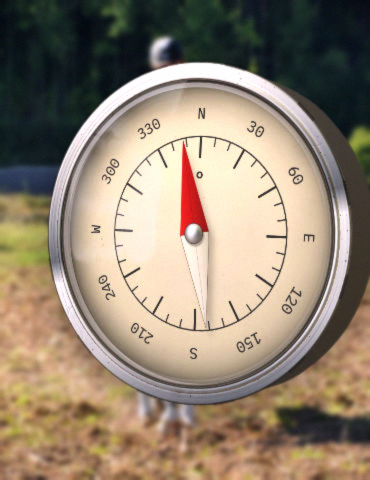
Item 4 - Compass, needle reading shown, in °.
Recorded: 350 °
